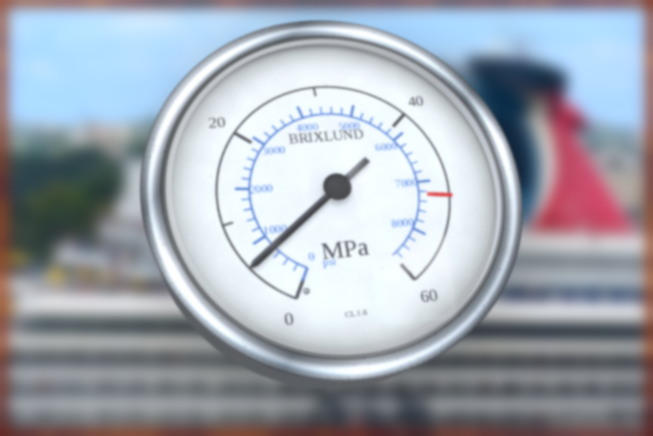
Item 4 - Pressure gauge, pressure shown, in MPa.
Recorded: 5 MPa
